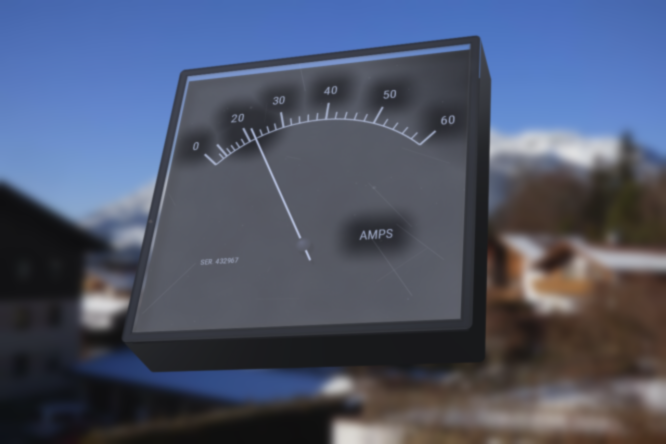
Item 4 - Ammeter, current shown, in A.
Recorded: 22 A
